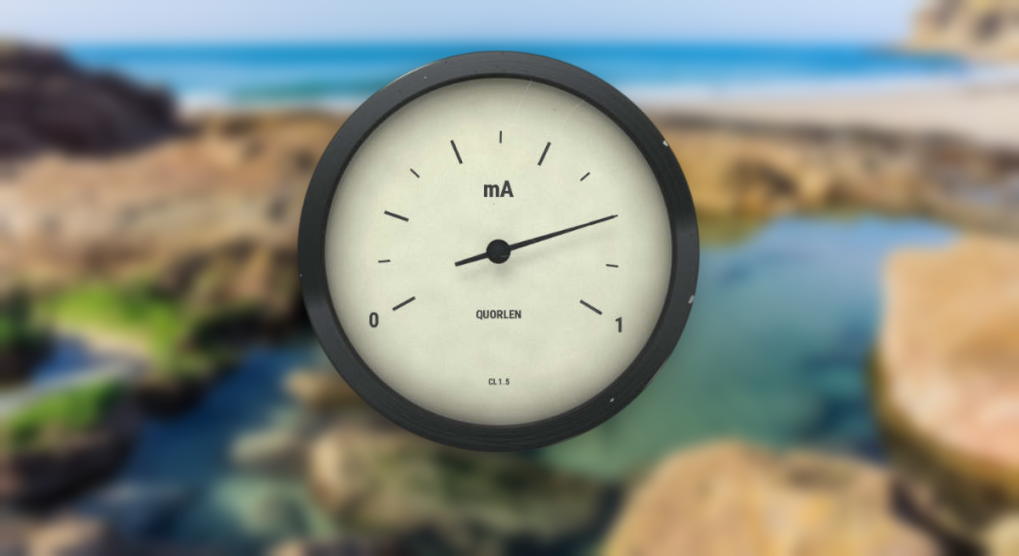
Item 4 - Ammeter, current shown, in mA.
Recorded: 0.8 mA
